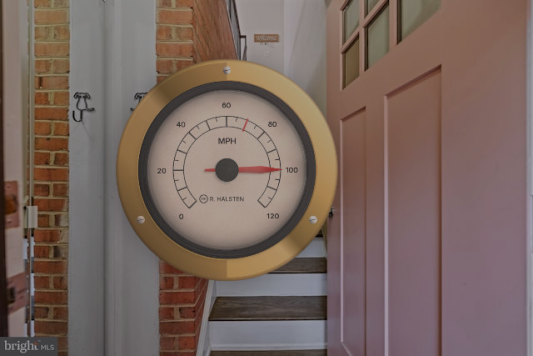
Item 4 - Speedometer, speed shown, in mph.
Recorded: 100 mph
